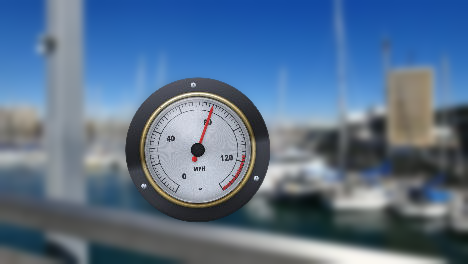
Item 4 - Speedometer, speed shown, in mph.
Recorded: 80 mph
